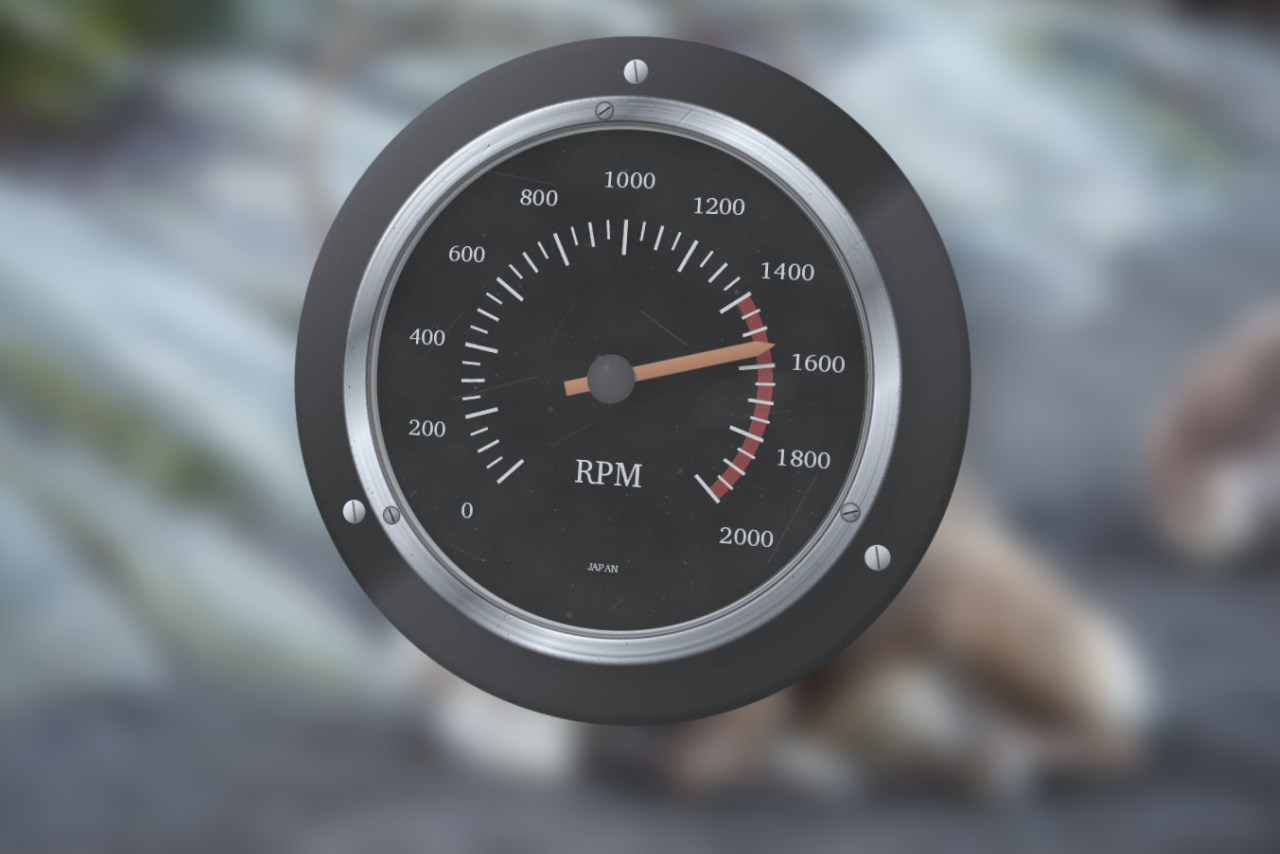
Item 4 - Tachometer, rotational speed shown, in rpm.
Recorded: 1550 rpm
